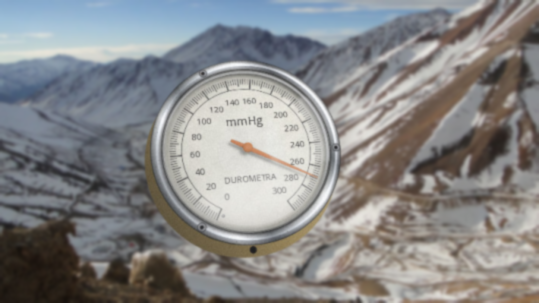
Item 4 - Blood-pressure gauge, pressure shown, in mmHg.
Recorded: 270 mmHg
